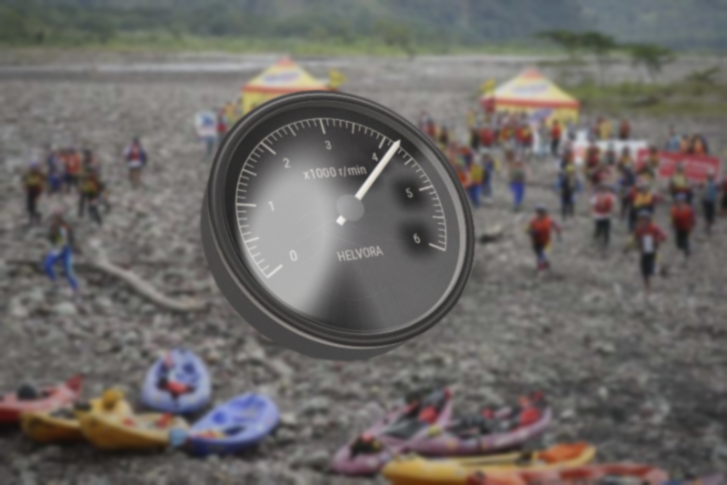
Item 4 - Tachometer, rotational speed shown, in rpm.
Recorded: 4200 rpm
